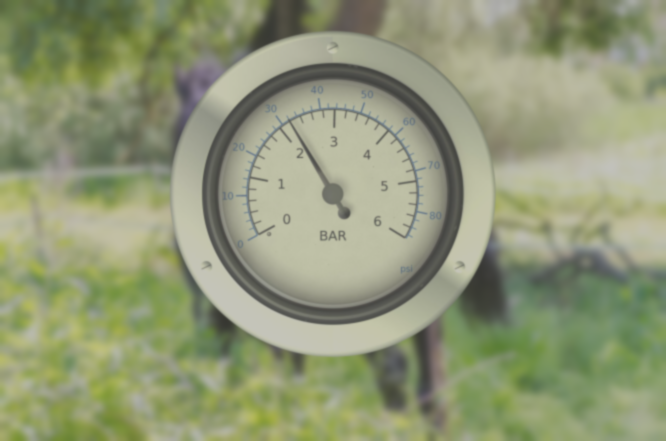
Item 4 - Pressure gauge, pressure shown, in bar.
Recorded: 2.2 bar
